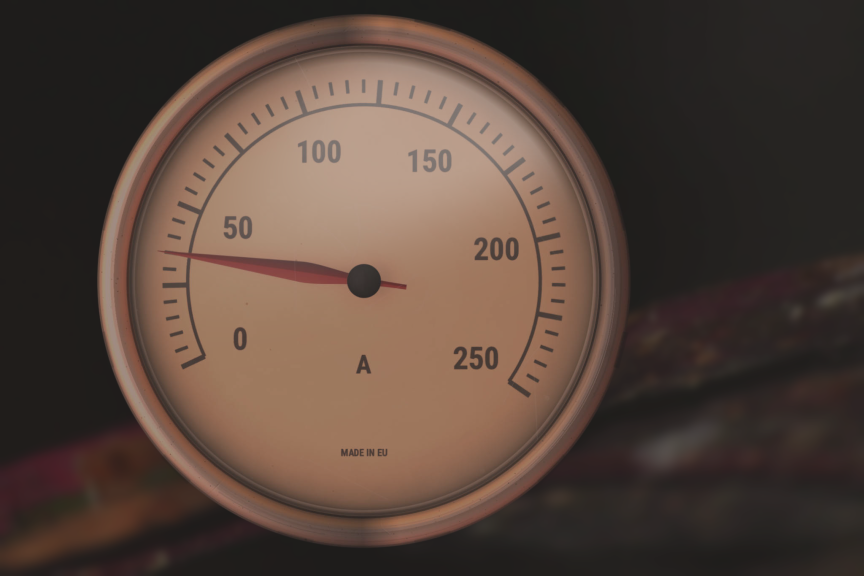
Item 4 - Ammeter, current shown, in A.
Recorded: 35 A
